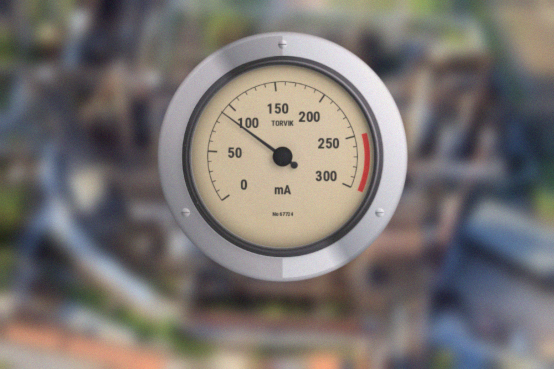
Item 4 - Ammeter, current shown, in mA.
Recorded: 90 mA
